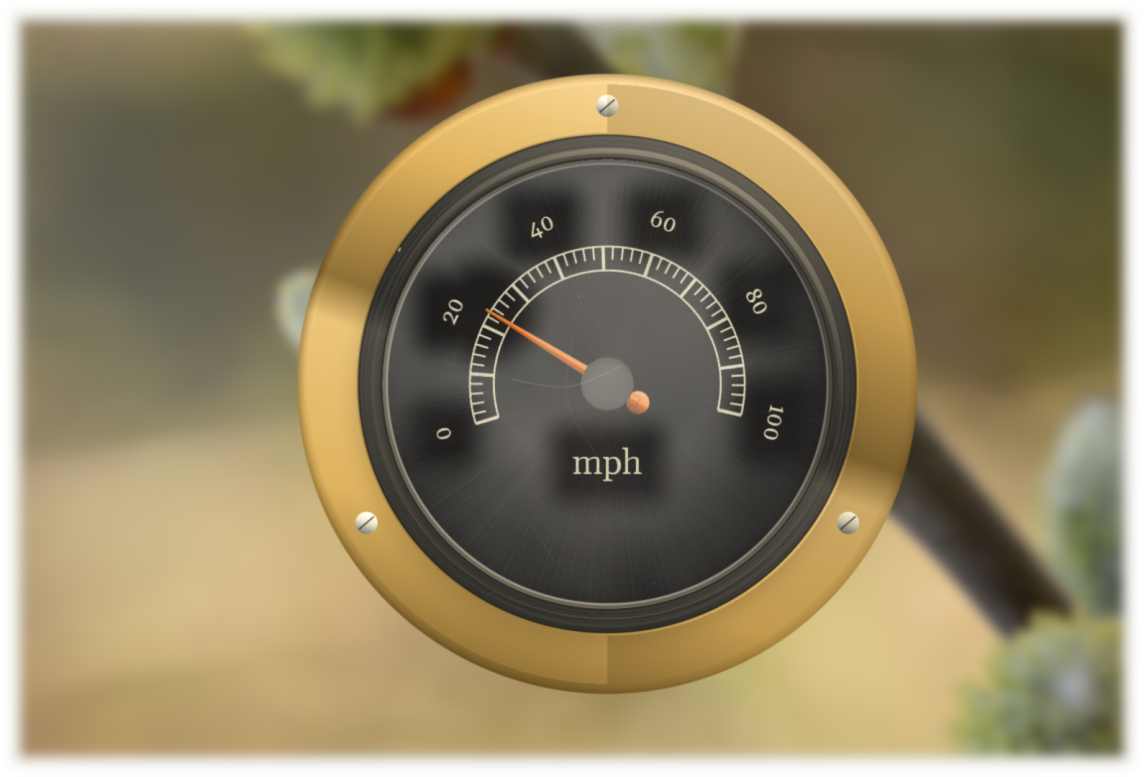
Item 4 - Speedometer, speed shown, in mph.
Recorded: 23 mph
